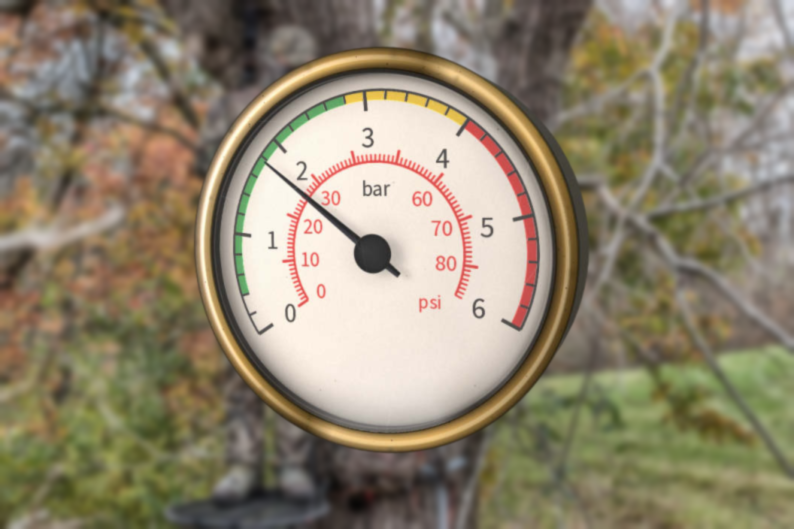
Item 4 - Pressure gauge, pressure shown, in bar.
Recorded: 1.8 bar
